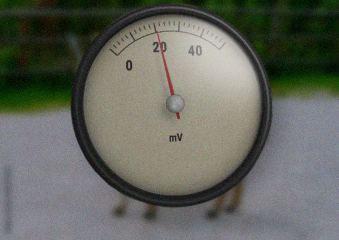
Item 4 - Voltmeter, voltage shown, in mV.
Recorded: 20 mV
